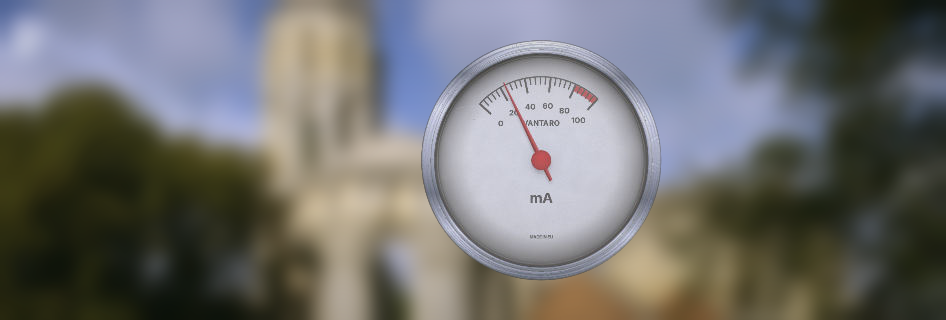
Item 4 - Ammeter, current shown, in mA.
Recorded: 24 mA
